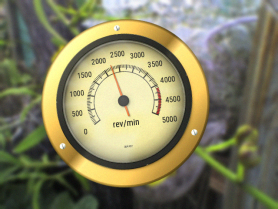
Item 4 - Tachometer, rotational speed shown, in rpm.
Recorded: 2250 rpm
